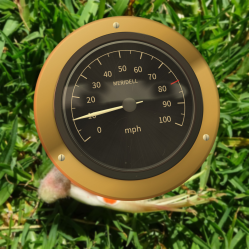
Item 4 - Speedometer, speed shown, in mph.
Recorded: 10 mph
